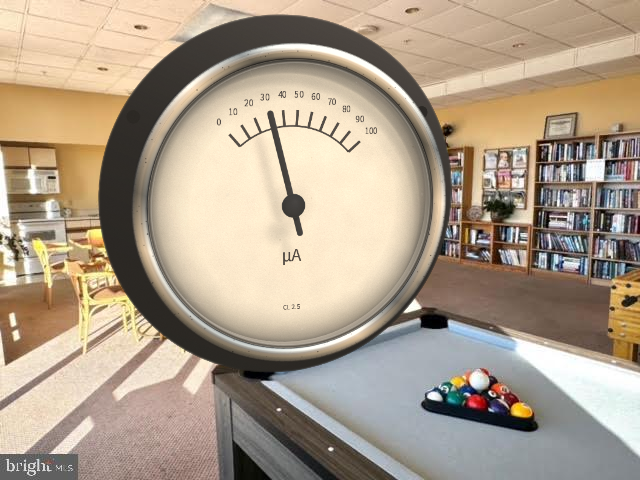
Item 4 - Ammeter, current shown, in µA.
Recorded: 30 µA
